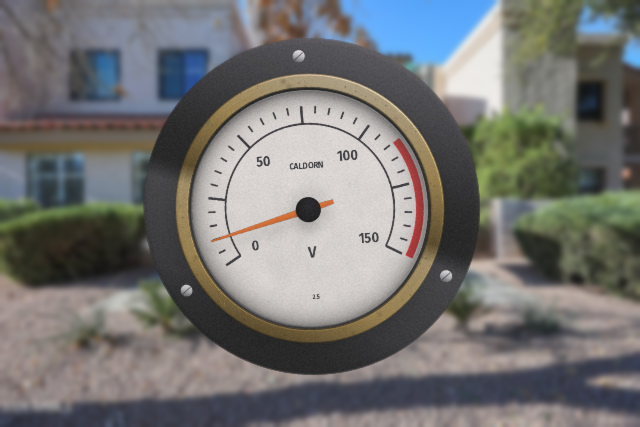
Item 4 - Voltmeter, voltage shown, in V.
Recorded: 10 V
